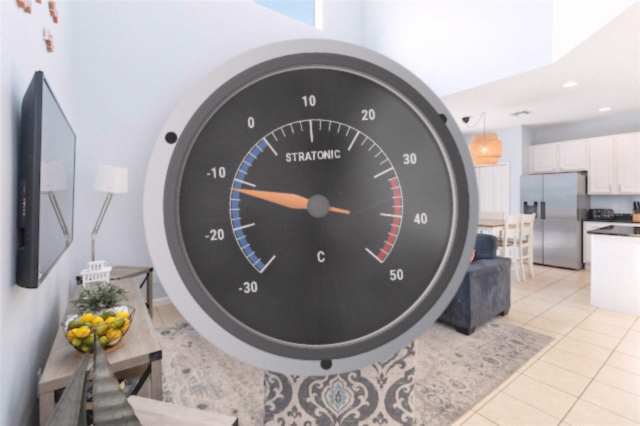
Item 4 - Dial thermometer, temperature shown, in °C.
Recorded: -12 °C
